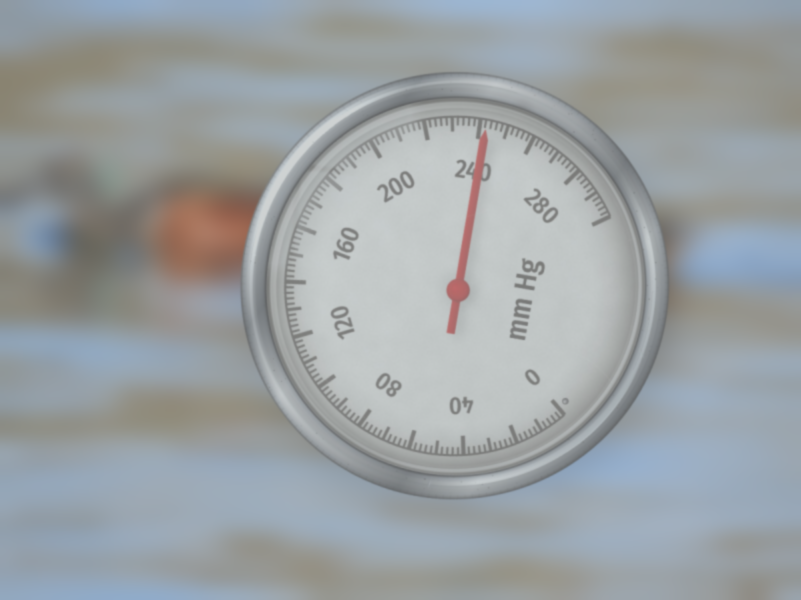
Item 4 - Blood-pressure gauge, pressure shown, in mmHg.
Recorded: 242 mmHg
